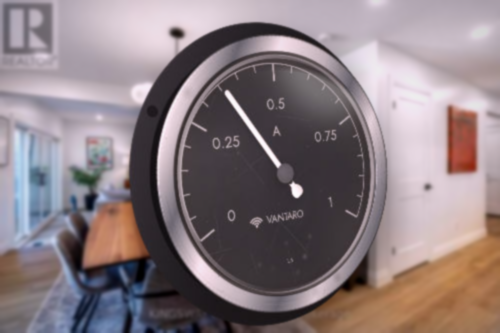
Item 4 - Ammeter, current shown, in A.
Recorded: 0.35 A
